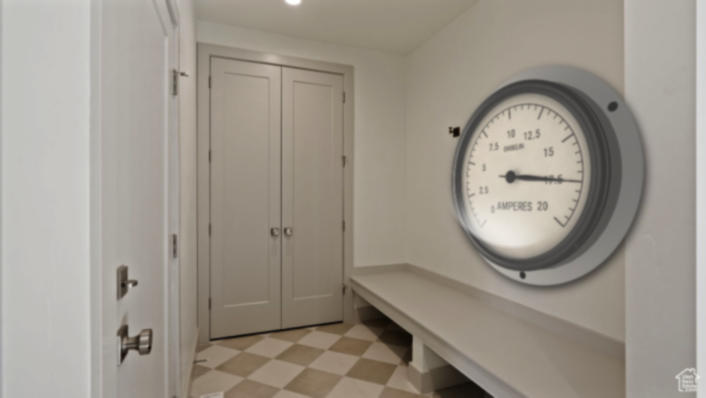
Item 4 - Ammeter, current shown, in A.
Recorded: 17.5 A
